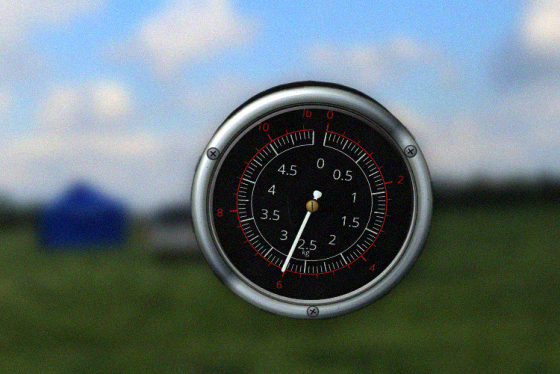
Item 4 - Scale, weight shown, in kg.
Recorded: 2.75 kg
